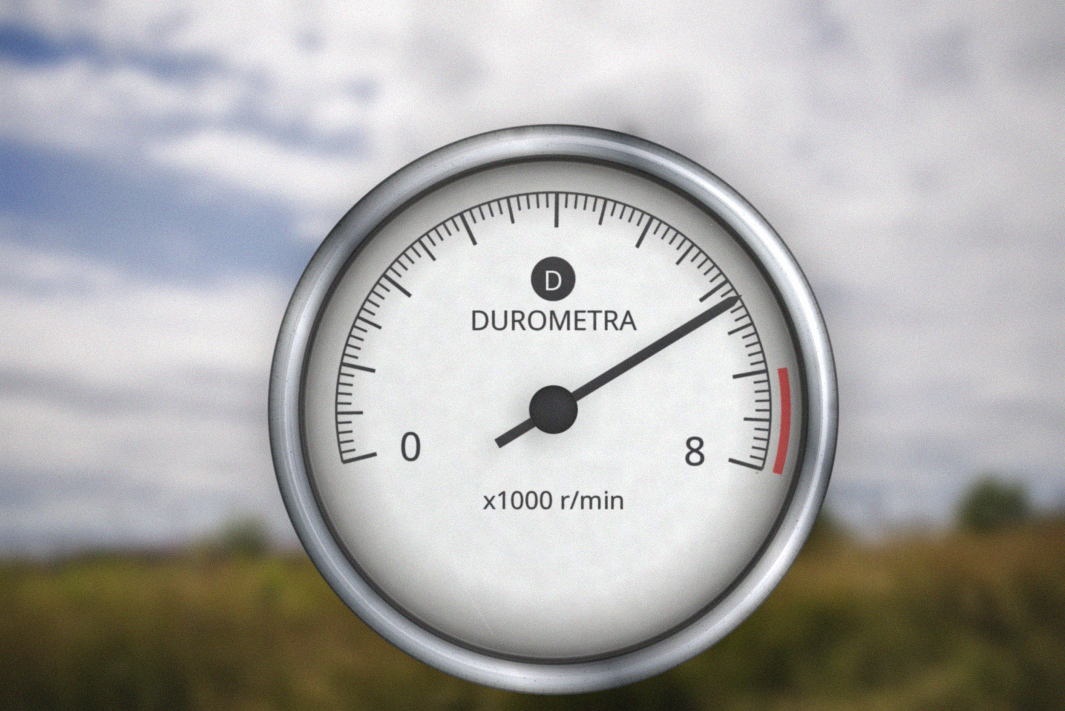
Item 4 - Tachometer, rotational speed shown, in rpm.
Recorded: 6200 rpm
